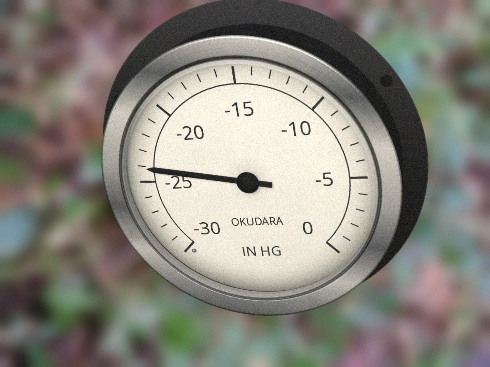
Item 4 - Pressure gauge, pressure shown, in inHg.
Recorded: -24 inHg
